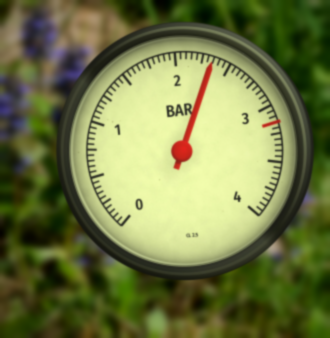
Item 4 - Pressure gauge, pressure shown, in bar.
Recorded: 2.35 bar
